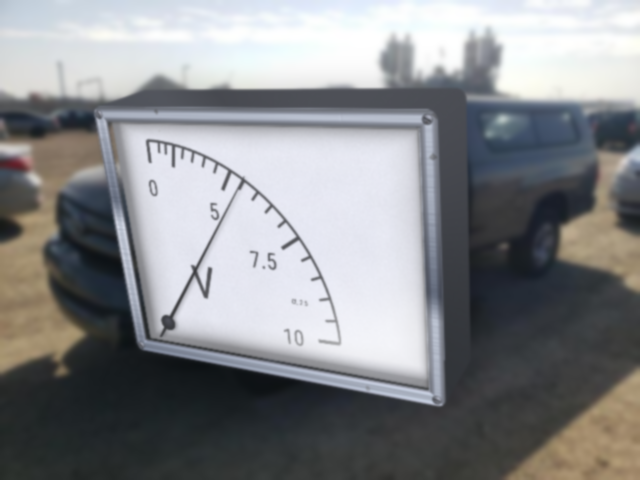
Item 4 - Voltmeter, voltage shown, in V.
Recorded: 5.5 V
